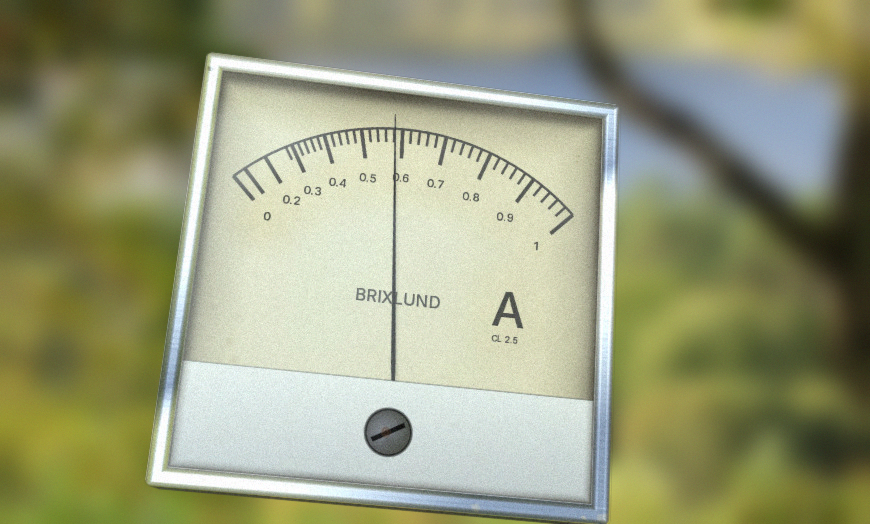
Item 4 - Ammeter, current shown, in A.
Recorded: 0.58 A
